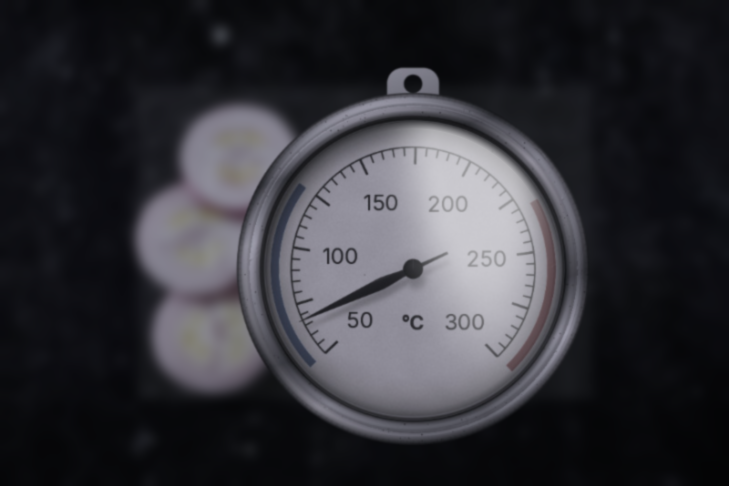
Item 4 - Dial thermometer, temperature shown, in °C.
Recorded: 67.5 °C
